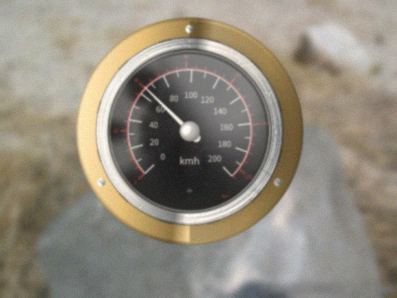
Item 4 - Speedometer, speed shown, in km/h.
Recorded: 65 km/h
